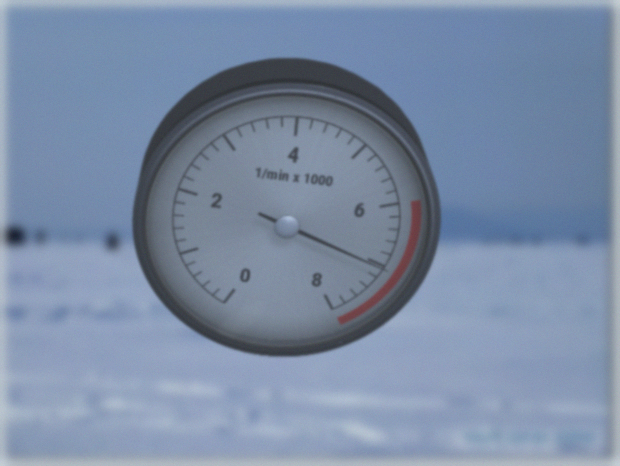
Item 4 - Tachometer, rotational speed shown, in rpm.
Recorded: 7000 rpm
